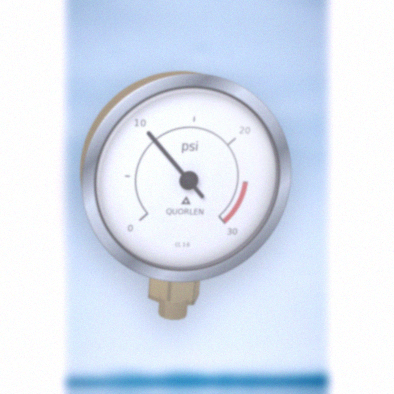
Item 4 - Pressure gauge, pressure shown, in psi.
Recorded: 10 psi
